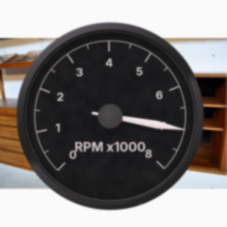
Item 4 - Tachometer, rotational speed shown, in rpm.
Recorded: 7000 rpm
